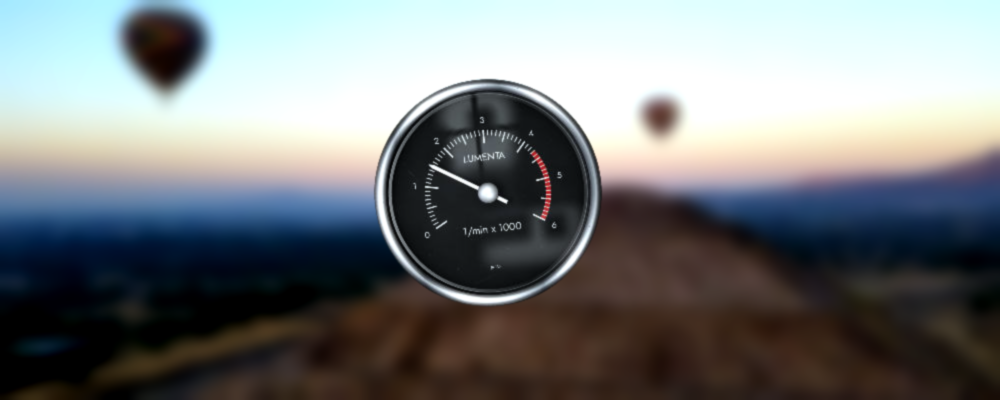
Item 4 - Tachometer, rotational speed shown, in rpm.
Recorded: 1500 rpm
